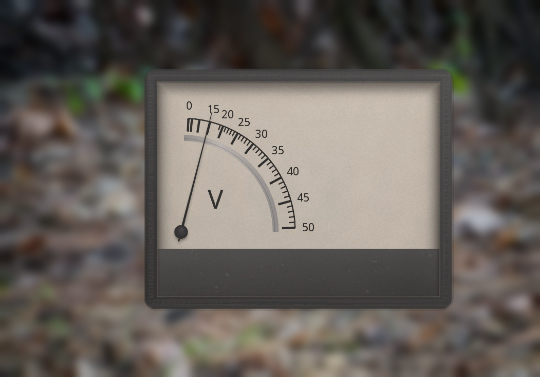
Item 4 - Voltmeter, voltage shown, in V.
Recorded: 15 V
